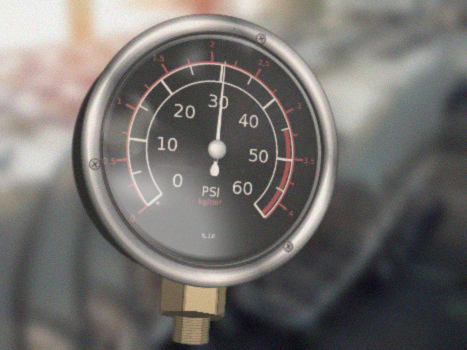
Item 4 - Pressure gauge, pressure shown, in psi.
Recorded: 30 psi
